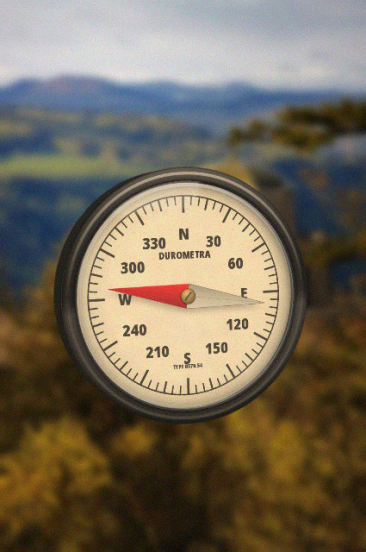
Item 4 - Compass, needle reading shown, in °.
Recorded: 277.5 °
